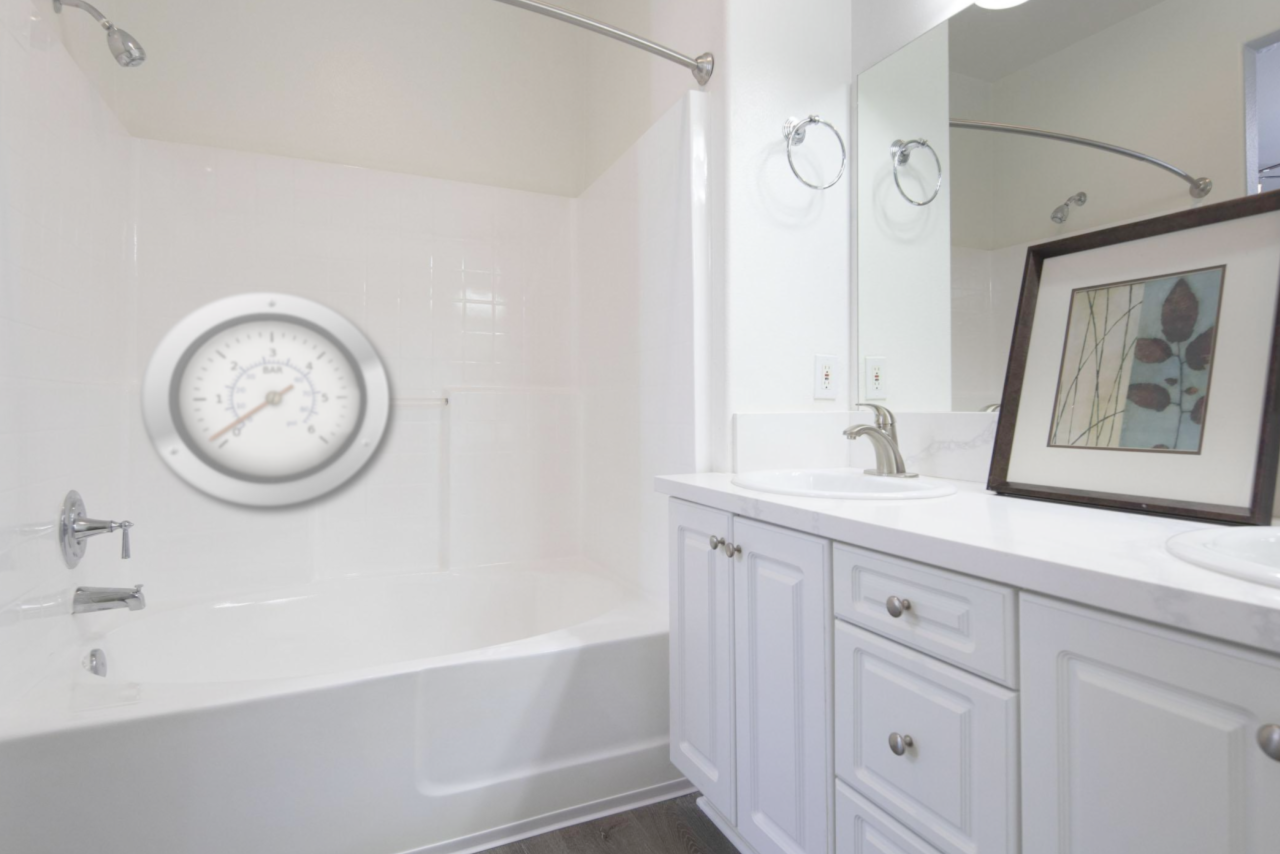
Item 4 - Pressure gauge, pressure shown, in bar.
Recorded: 0.2 bar
